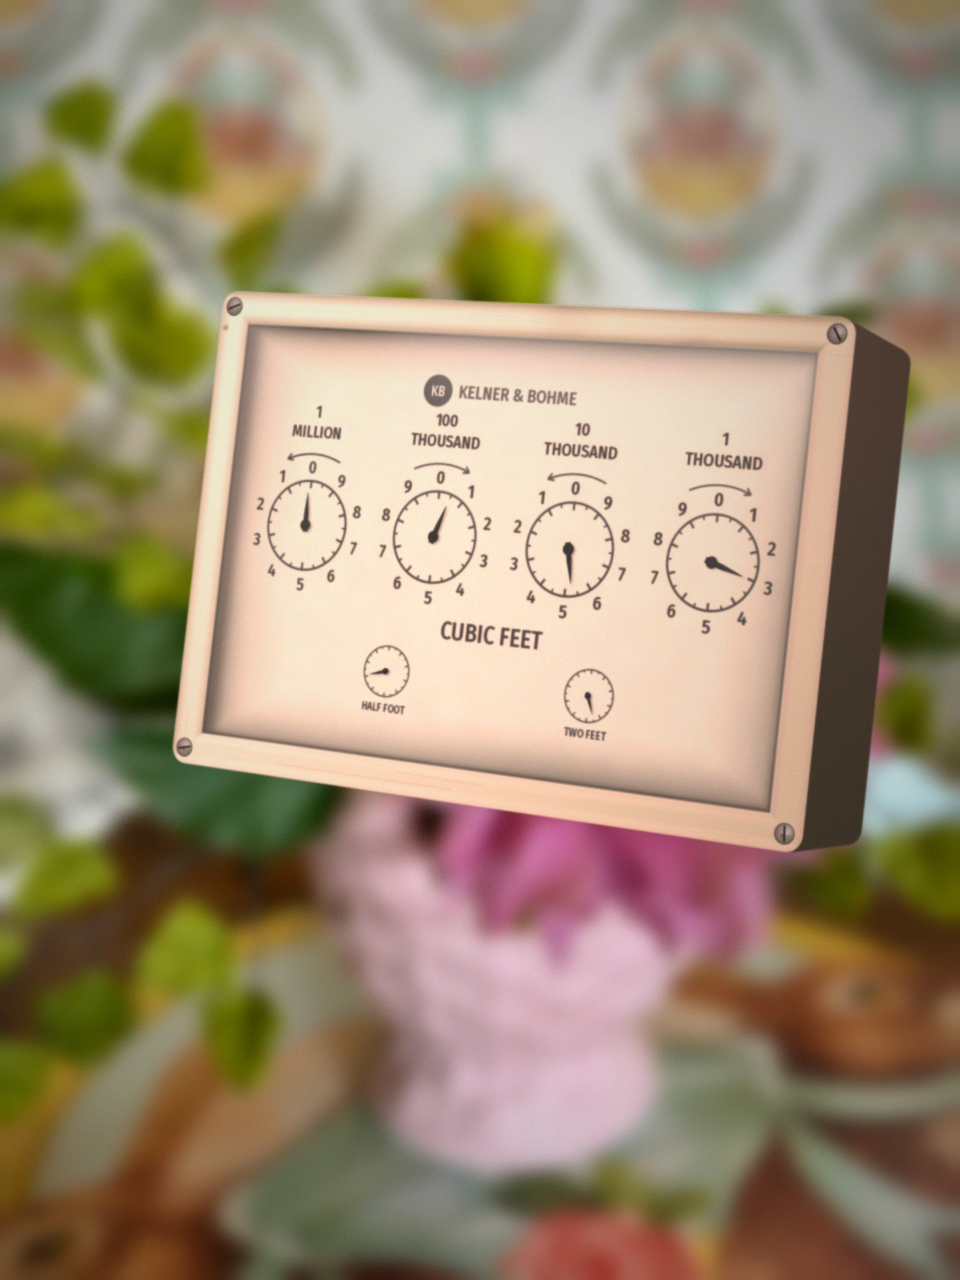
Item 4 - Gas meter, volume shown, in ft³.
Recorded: 5300 ft³
